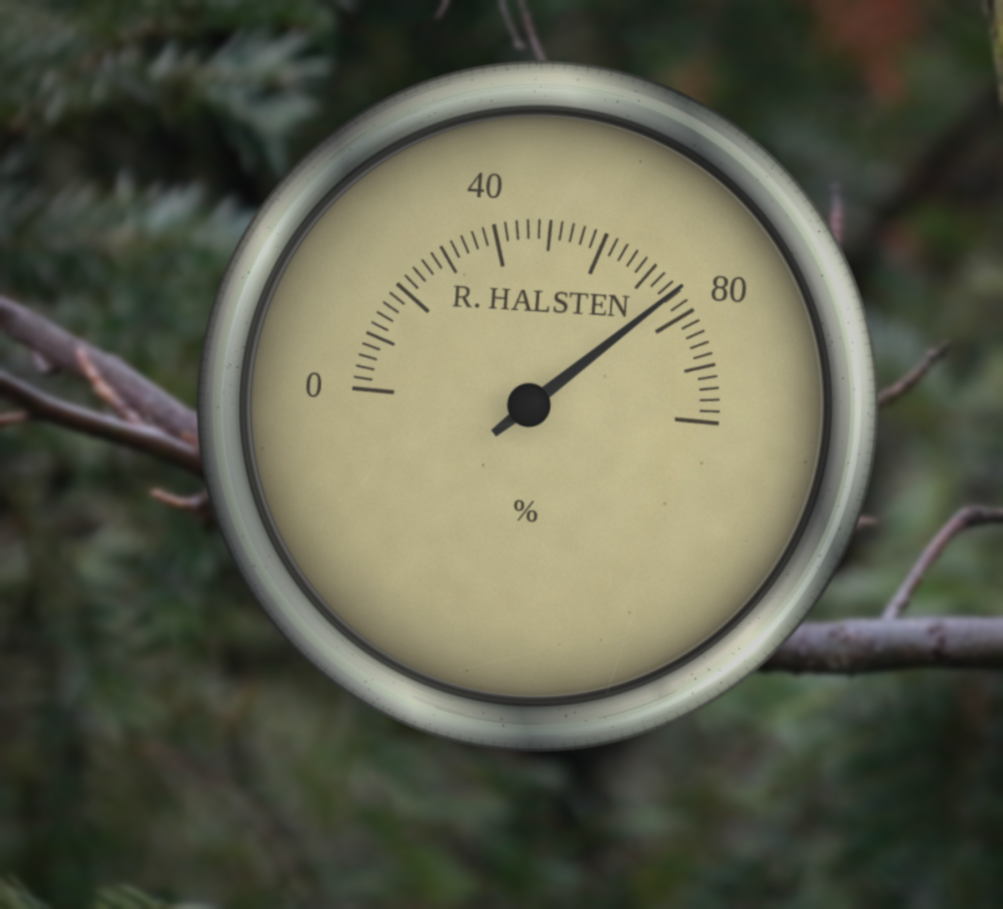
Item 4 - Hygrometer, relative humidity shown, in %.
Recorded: 76 %
